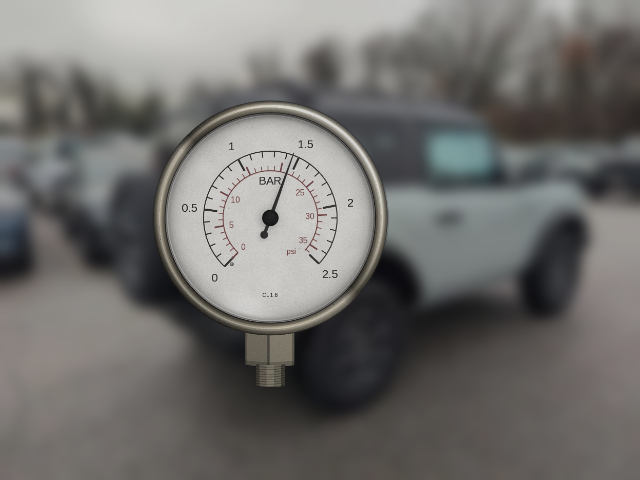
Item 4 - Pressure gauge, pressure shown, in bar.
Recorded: 1.45 bar
